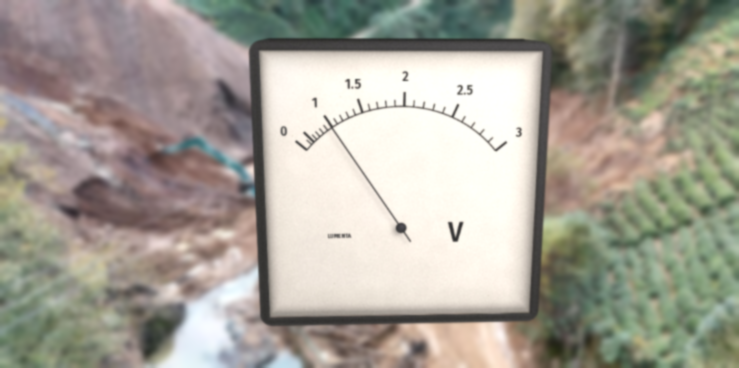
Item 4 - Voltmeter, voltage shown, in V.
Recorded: 1 V
